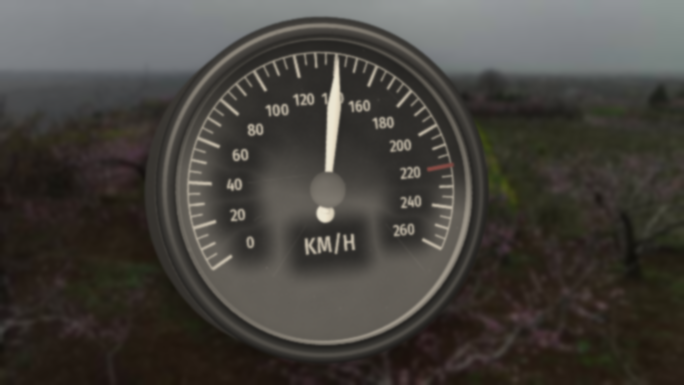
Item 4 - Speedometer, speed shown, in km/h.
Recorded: 140 km/h
